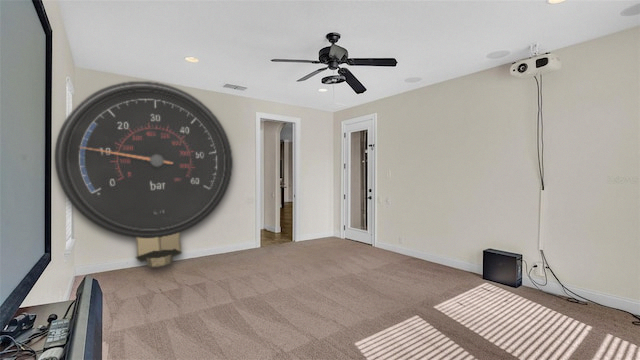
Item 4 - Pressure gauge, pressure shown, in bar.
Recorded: 10 bar
